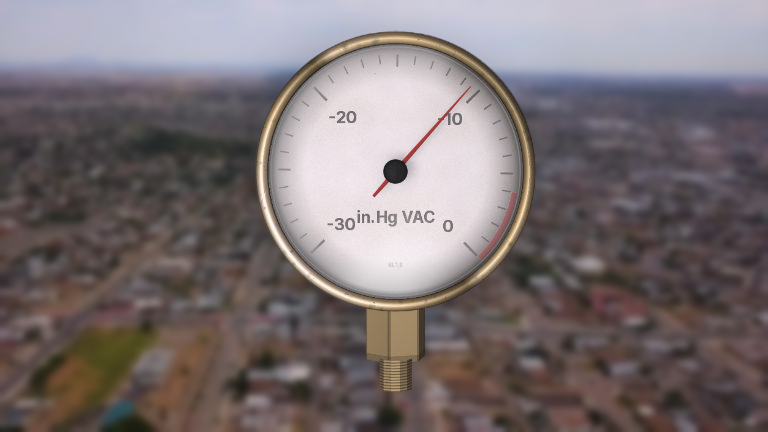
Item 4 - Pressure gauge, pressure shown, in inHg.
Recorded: -10.5 inHg
